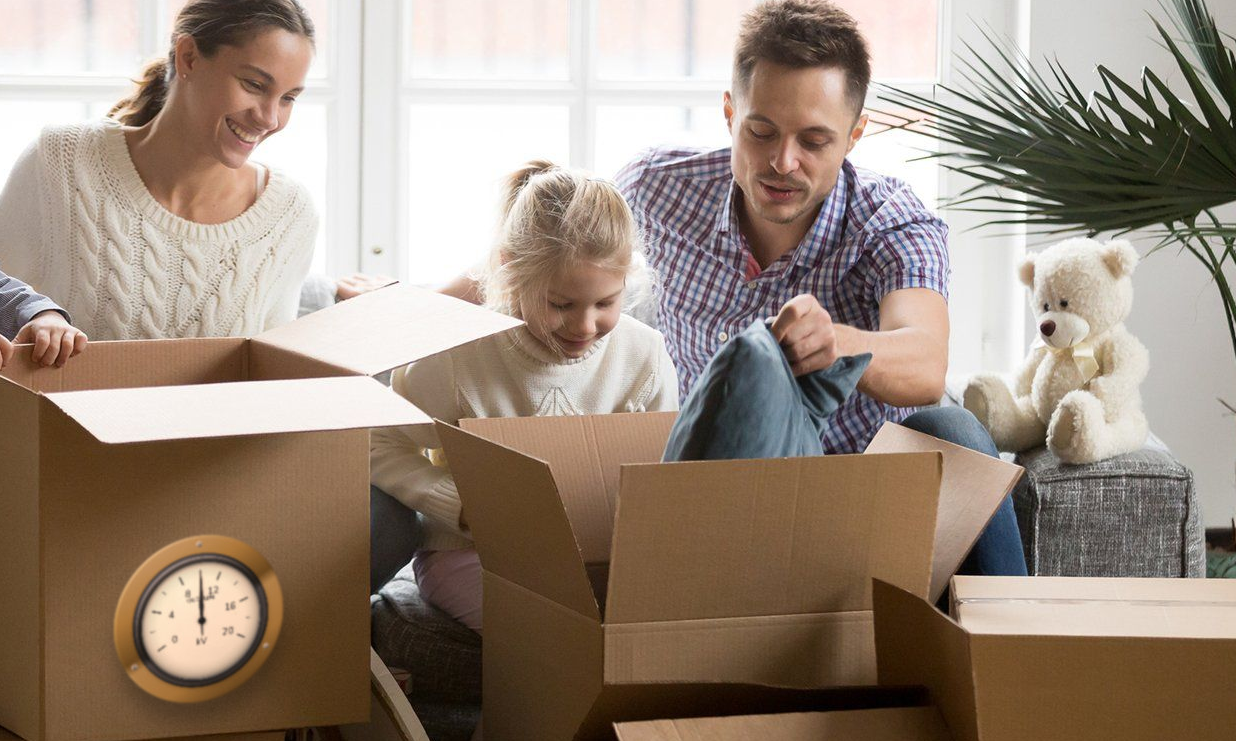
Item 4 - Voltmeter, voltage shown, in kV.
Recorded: 10 kV
